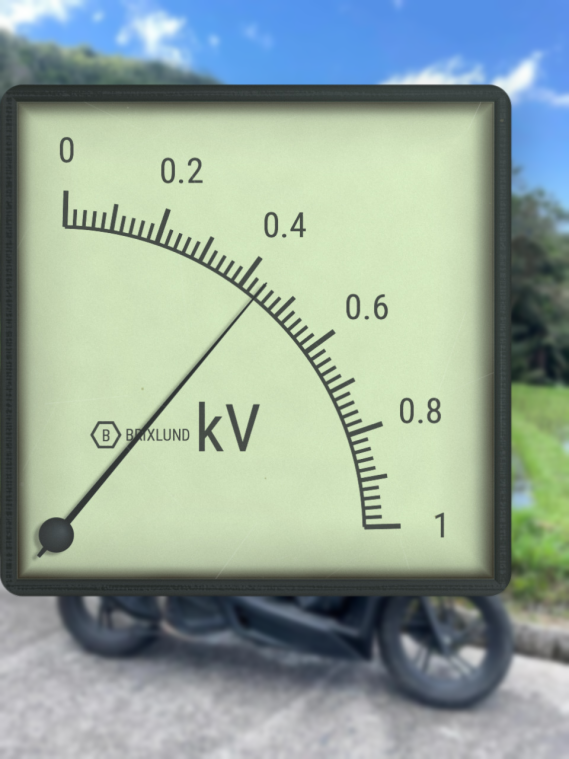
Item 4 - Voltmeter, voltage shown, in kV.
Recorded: 0.44 kV
